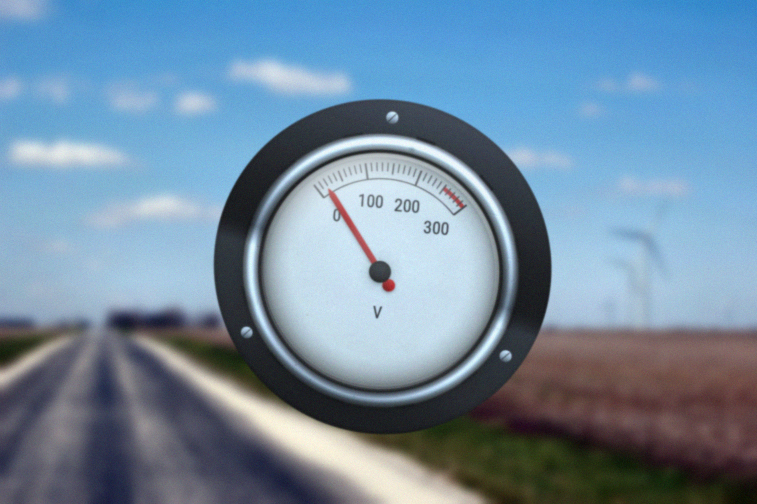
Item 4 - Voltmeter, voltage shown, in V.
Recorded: 20 V
